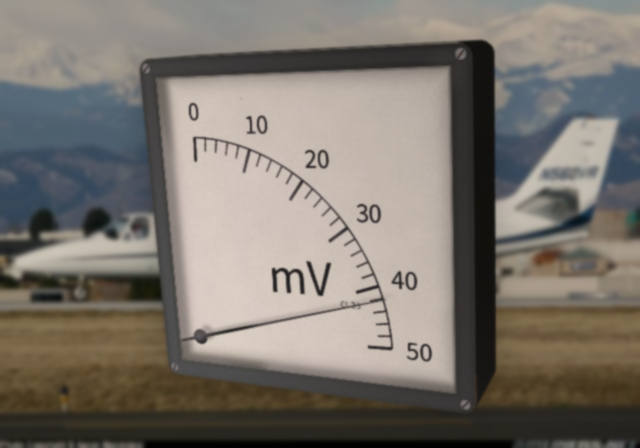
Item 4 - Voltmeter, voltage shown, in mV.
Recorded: 42 mV
